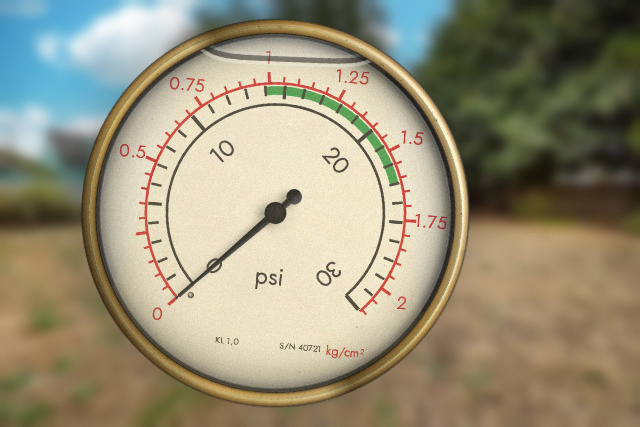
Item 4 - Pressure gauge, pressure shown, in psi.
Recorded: 0 psi
